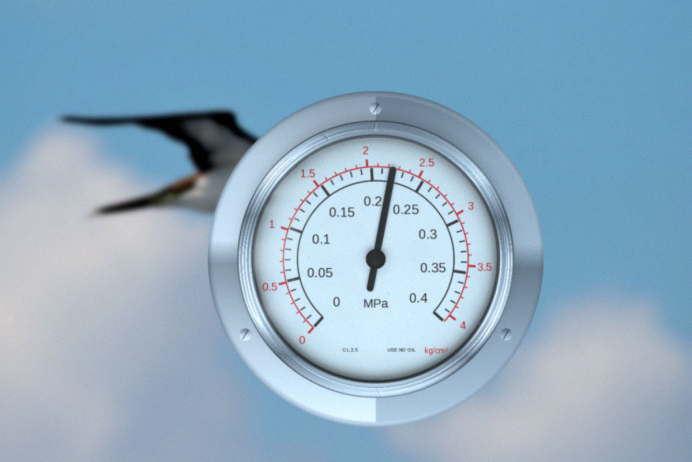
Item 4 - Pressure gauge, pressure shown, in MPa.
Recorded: 0.22 MPa
